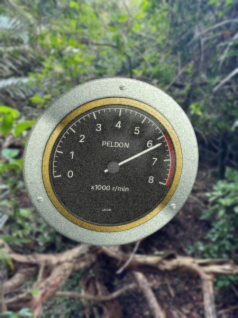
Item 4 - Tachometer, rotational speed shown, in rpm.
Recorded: 6200 rpm
